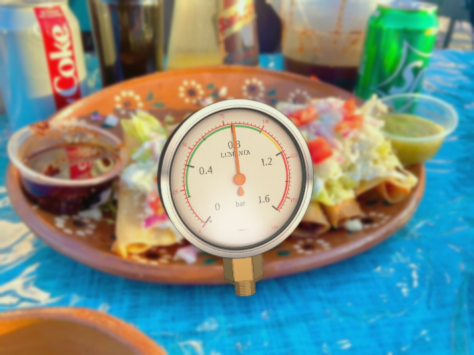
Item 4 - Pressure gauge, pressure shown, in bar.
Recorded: 0.8 bar
